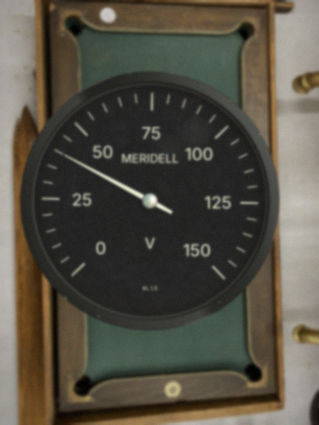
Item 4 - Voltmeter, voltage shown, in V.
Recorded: 40 V
